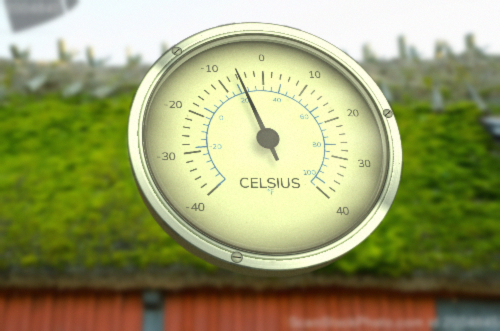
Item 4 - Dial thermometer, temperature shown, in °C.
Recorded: -6 °C
